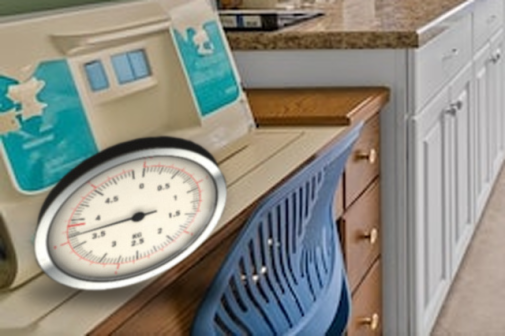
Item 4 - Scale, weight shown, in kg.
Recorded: 3.75 kg
